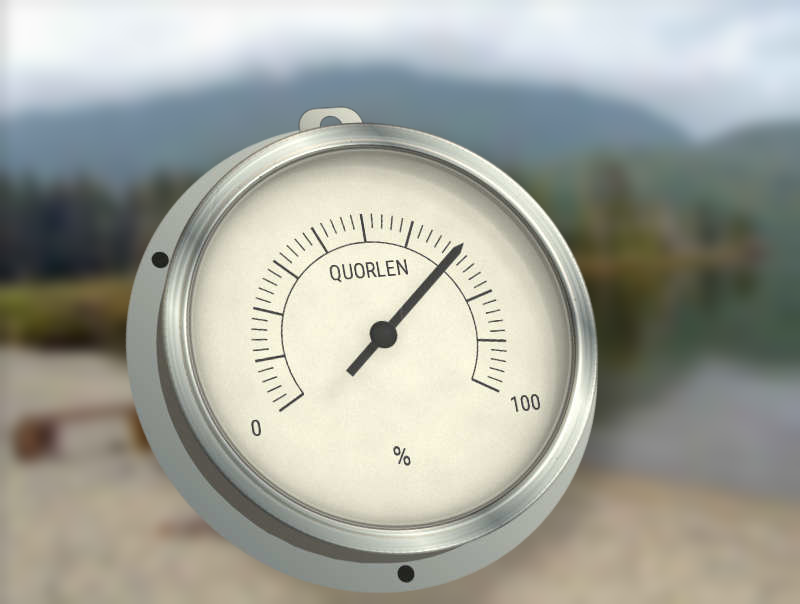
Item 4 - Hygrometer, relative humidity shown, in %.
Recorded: 70 %
